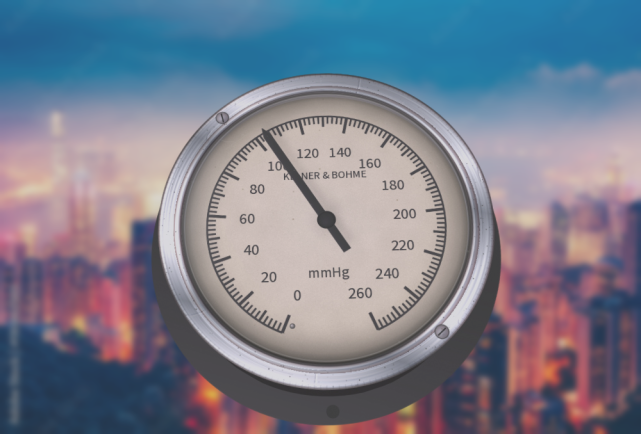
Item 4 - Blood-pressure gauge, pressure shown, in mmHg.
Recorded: 104 mmHg
